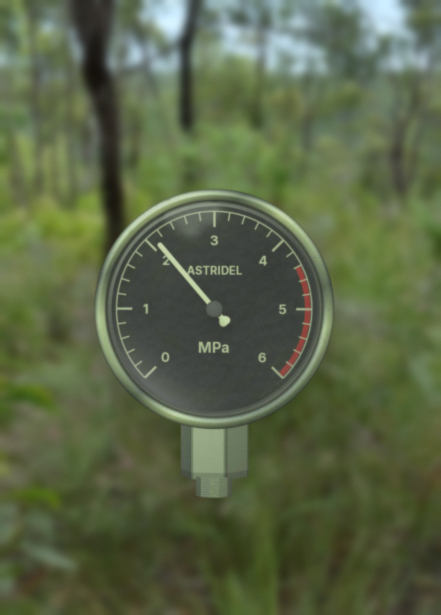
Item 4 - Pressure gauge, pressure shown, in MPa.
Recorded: 2.1 MPa
